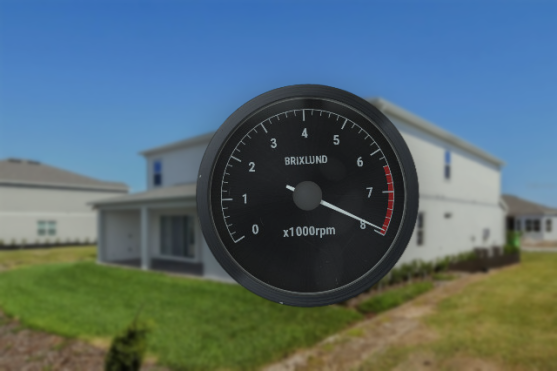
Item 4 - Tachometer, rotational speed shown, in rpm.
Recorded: 7900 rpm
